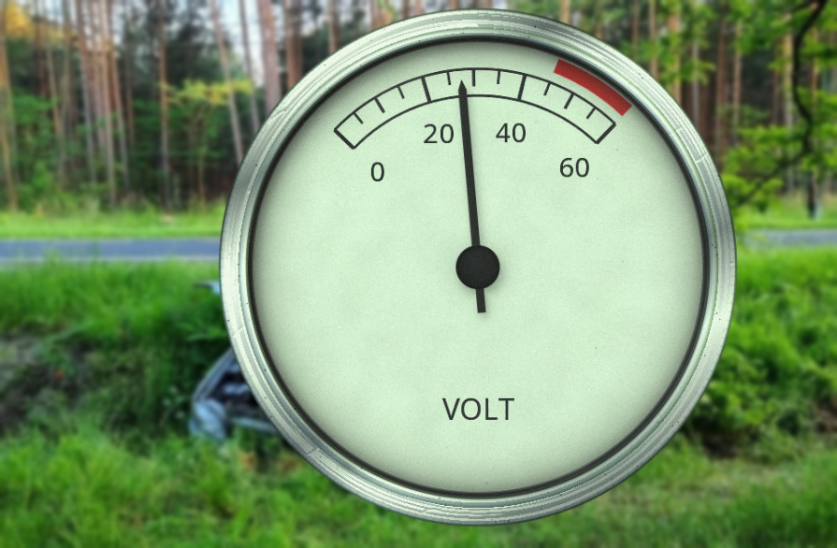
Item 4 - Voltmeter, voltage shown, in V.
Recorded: 27.5 V
